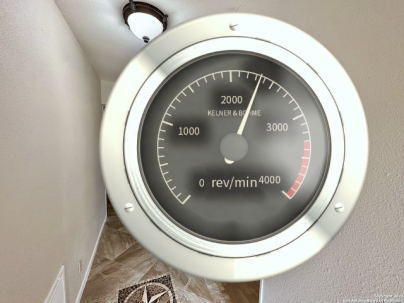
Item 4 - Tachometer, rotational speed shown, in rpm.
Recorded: 2350 rpm
